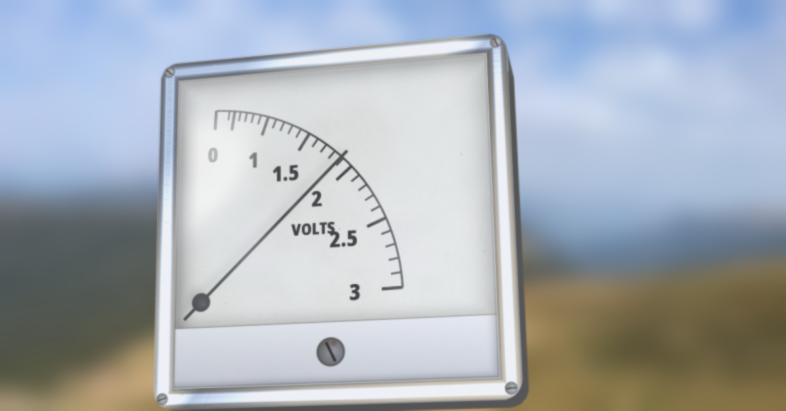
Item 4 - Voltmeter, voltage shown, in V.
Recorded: 1.9 V
